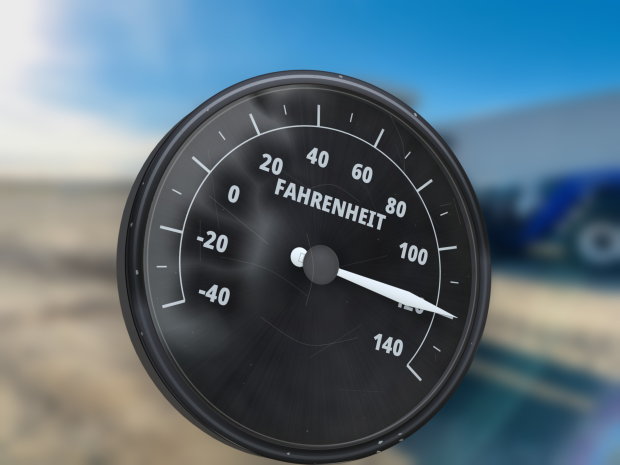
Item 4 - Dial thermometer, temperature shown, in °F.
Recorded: 120 °F
